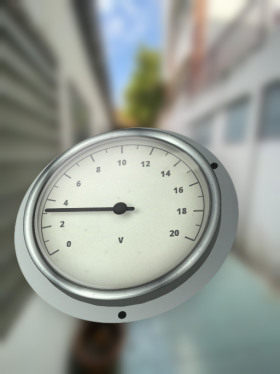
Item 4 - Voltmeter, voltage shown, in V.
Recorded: 3 V
